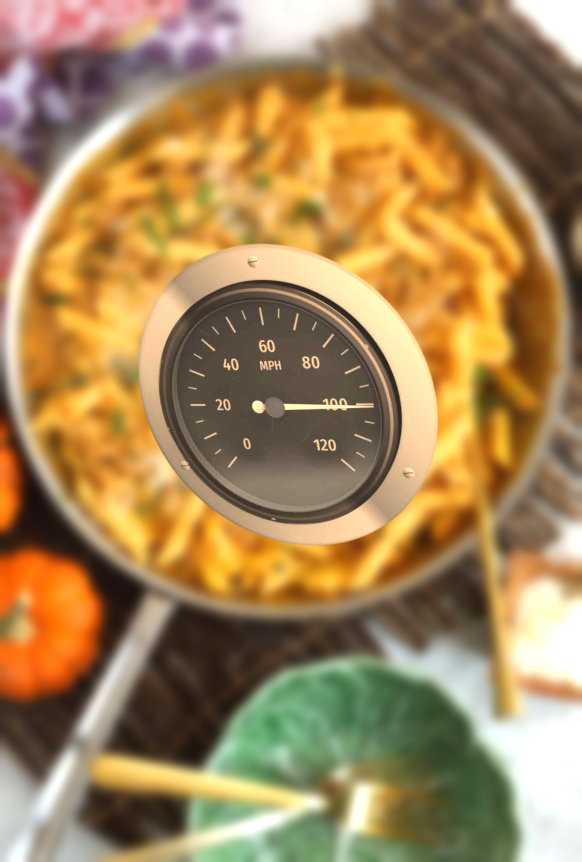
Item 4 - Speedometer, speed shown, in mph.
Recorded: 100 mph
